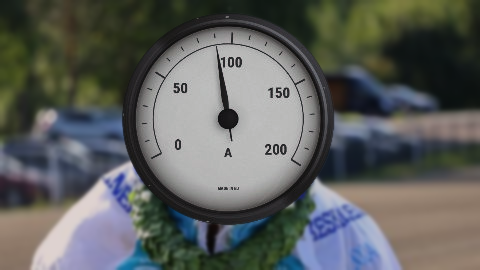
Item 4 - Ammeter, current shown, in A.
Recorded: 90 A
